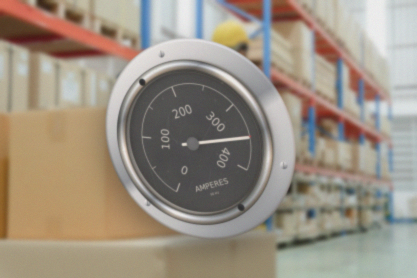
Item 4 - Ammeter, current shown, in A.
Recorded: 350 A
